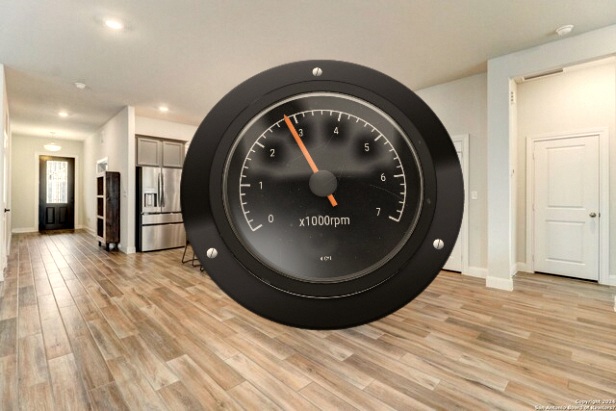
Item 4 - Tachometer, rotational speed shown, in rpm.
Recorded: 2800 rpm
